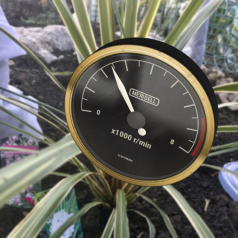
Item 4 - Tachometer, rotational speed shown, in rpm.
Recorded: 2500 rpm
